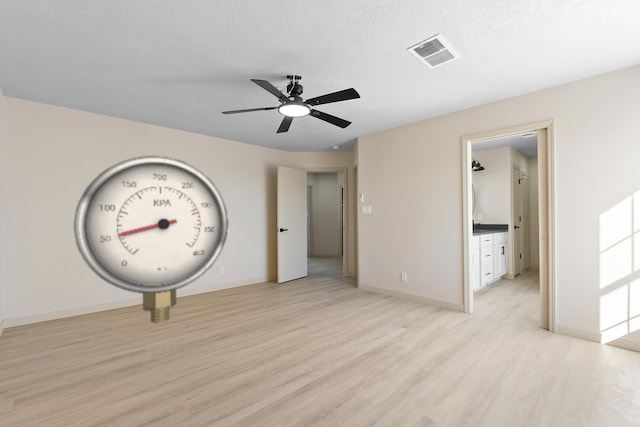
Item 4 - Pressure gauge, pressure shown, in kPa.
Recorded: 50 kPa
